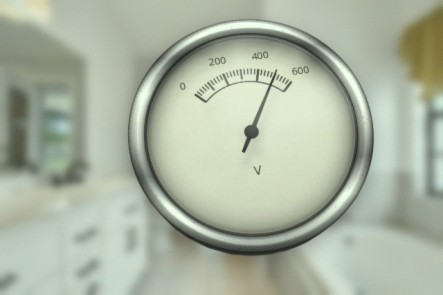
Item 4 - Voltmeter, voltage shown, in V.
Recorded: 500 V
